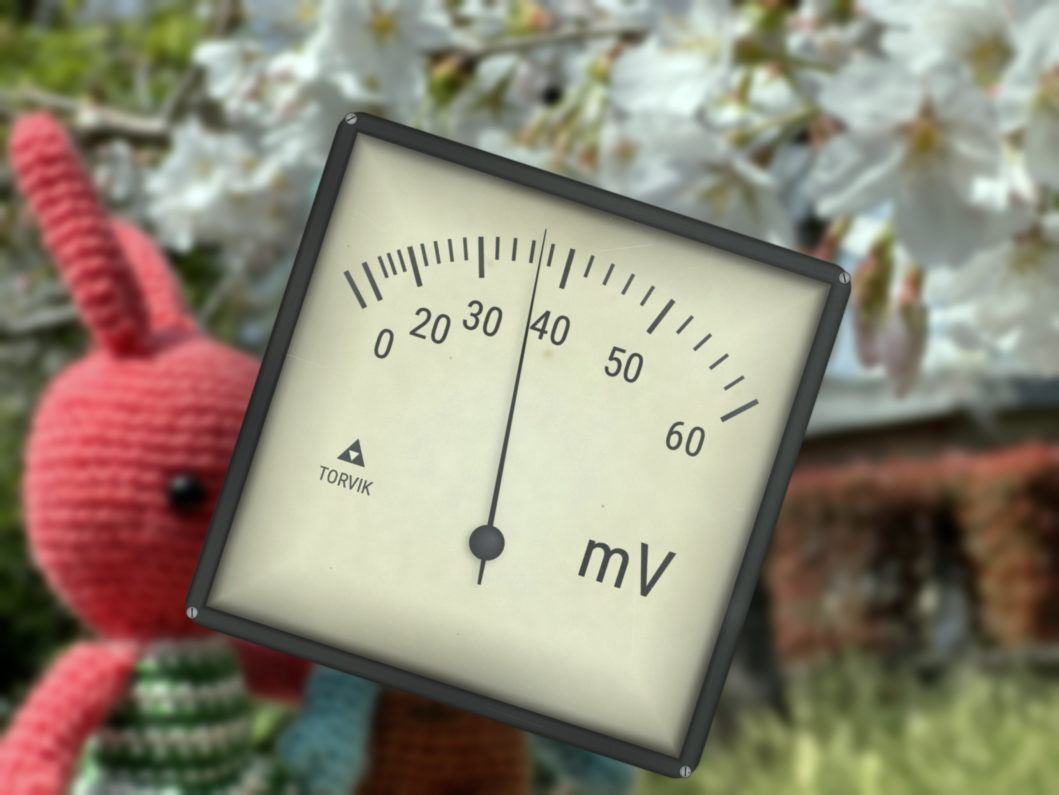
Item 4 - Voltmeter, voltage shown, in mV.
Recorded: 37 mV
